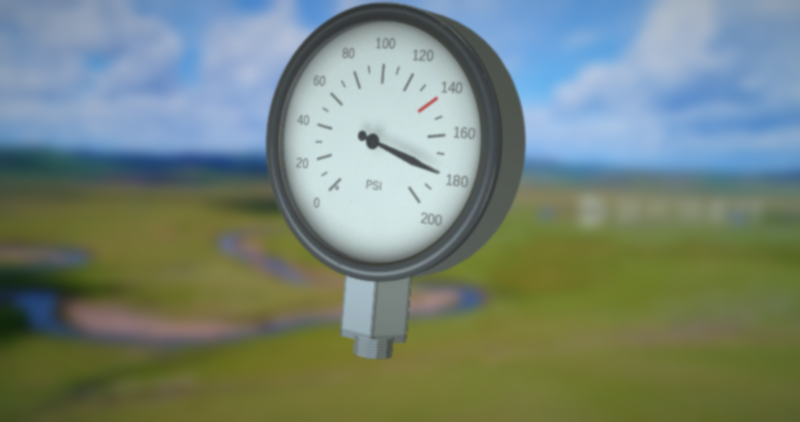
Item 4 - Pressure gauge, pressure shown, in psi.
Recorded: 180 psi
